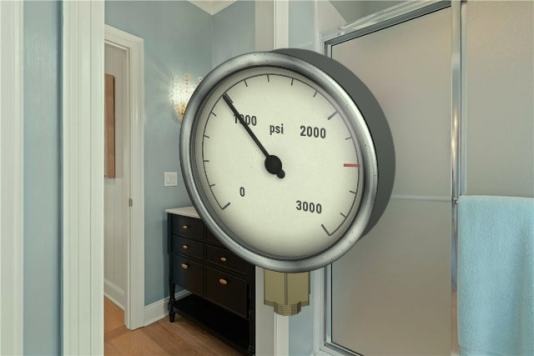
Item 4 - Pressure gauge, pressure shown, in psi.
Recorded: 1000 psi
